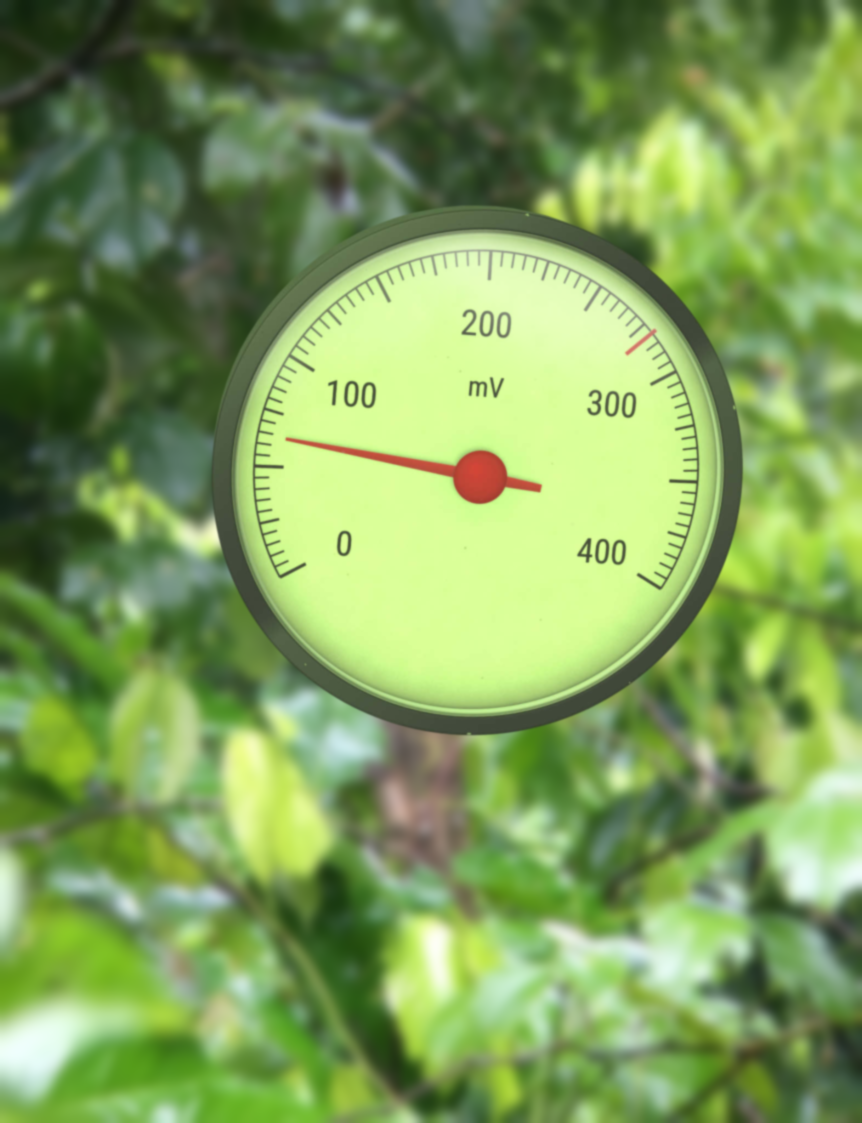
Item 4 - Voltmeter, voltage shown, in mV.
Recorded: 65 mV
